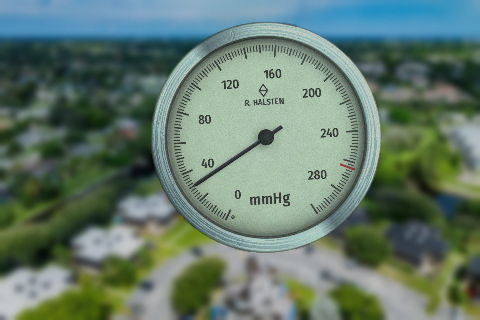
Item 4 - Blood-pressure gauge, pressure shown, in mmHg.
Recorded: 30 mmHg
